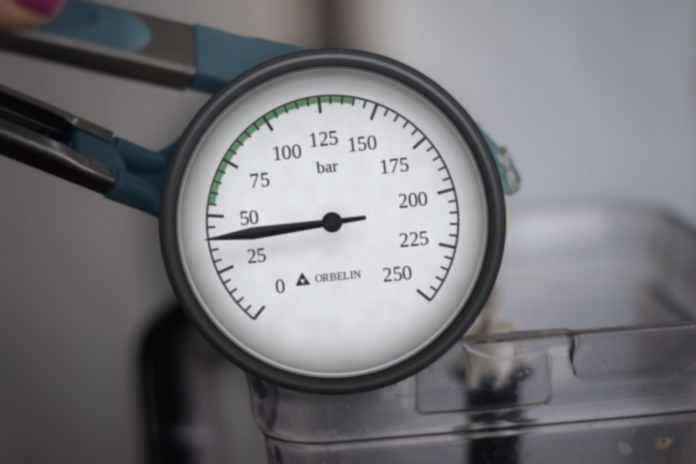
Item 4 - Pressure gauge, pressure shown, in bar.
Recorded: 40 bar
